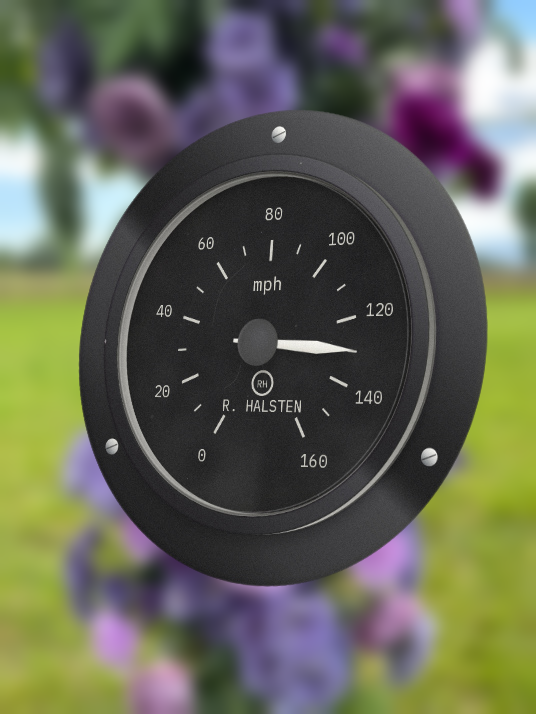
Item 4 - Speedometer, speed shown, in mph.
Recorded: 130 mph
